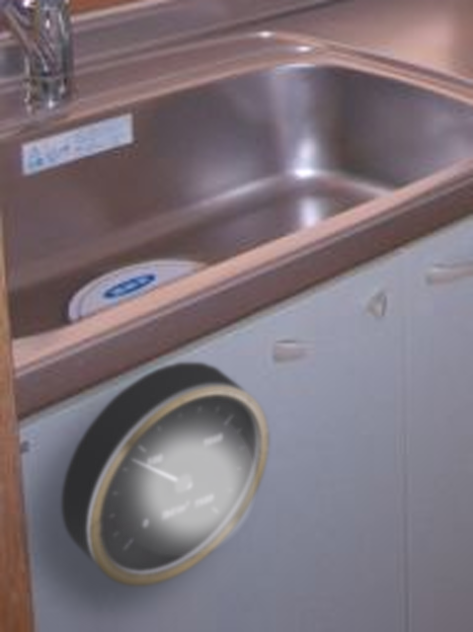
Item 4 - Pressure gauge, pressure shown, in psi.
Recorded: 450 psi
